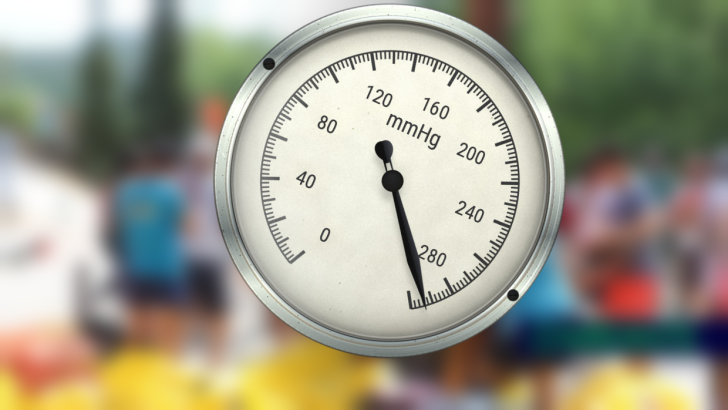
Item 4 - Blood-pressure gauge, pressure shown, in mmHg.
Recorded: 294 mmHg
